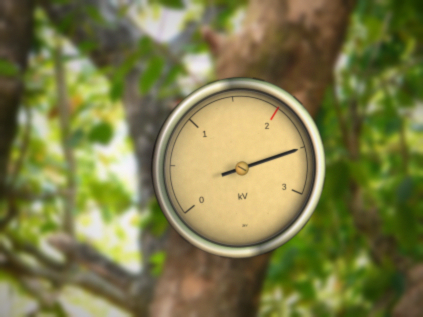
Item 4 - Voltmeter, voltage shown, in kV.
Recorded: 2.5 kV
